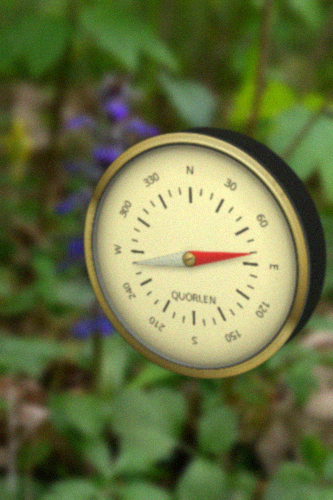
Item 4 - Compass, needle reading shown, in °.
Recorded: 80 °
